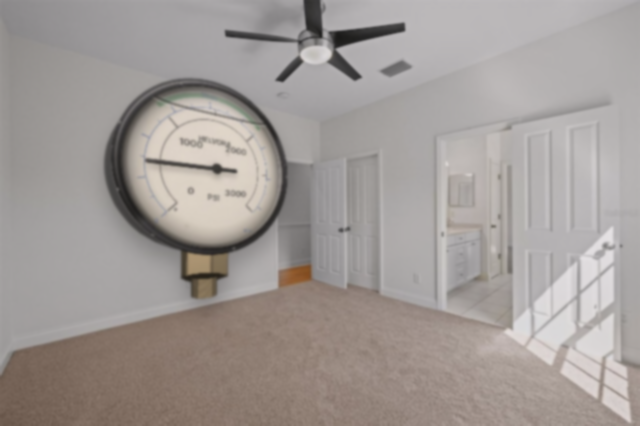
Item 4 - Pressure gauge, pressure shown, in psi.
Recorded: 500 psi
